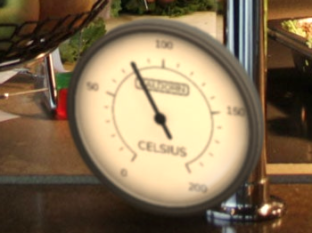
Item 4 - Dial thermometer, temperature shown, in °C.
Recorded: 80 °C
